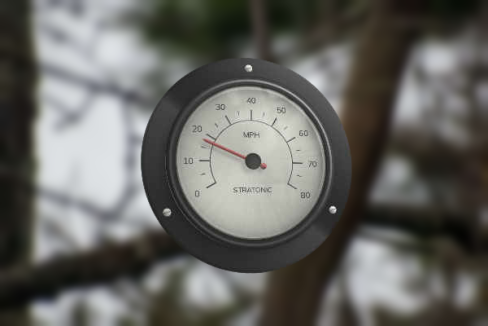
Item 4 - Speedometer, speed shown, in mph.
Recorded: 17.5 mph
